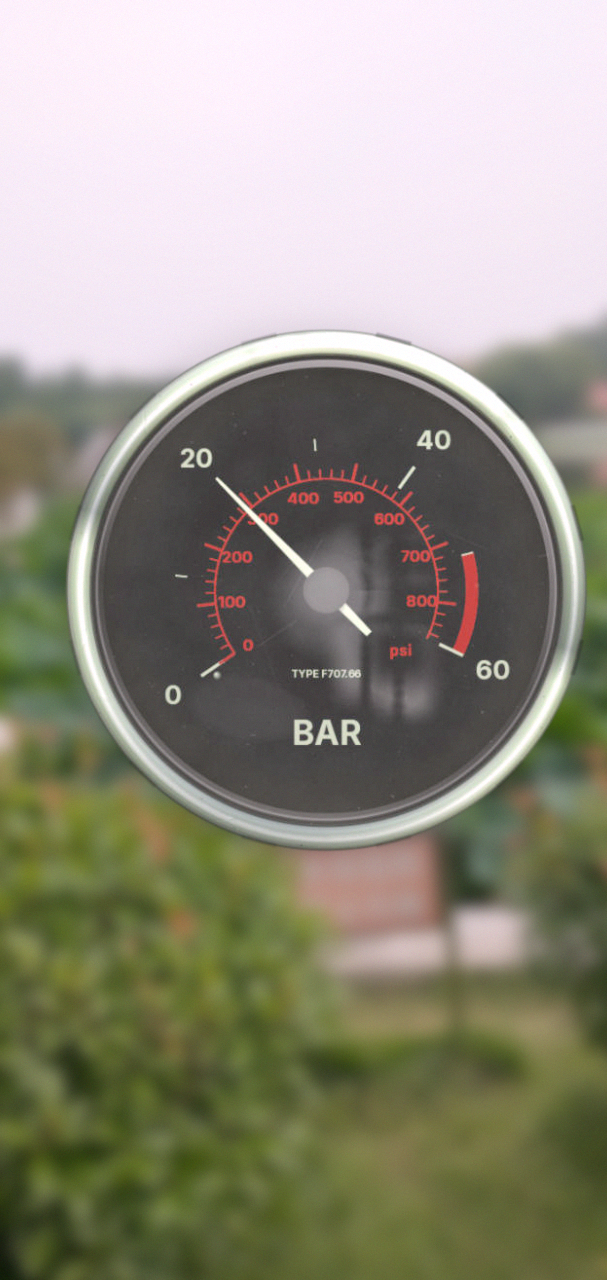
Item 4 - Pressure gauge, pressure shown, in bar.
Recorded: 20 bar
